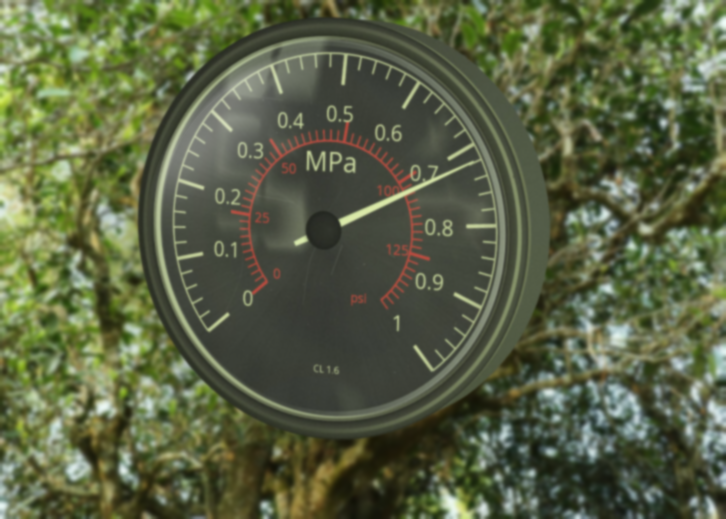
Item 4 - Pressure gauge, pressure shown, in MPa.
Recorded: 0.72 MPa
